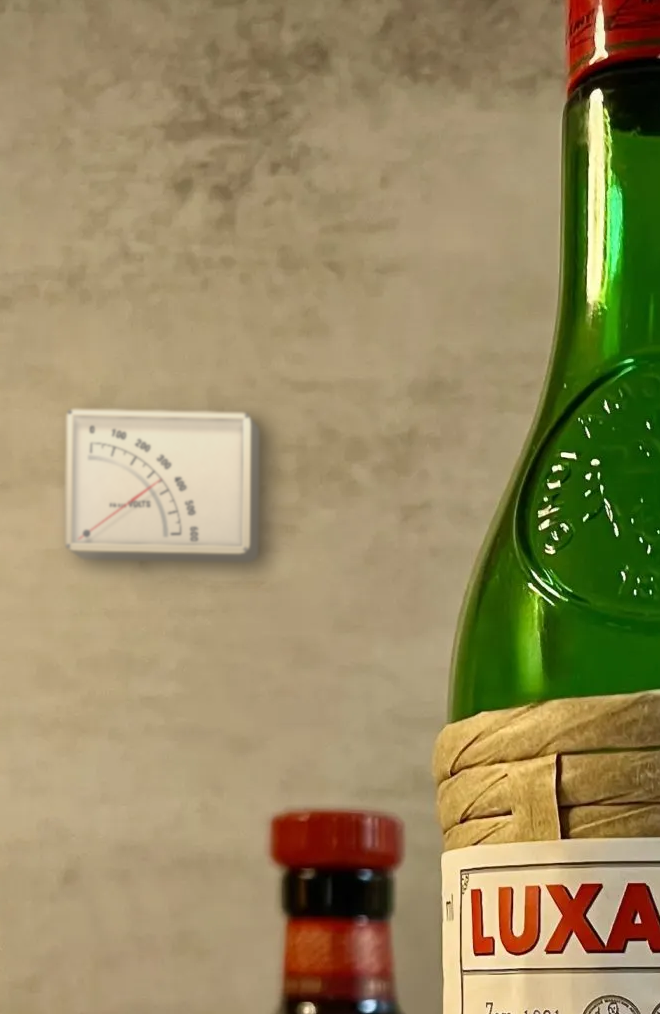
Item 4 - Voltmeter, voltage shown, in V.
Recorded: 350 V
